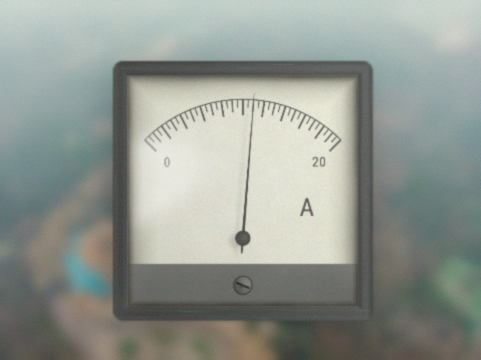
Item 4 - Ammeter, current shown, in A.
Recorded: 11 A
